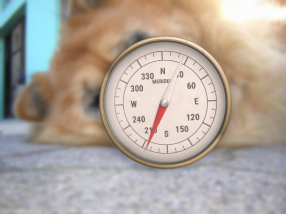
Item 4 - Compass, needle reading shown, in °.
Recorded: 205 °
